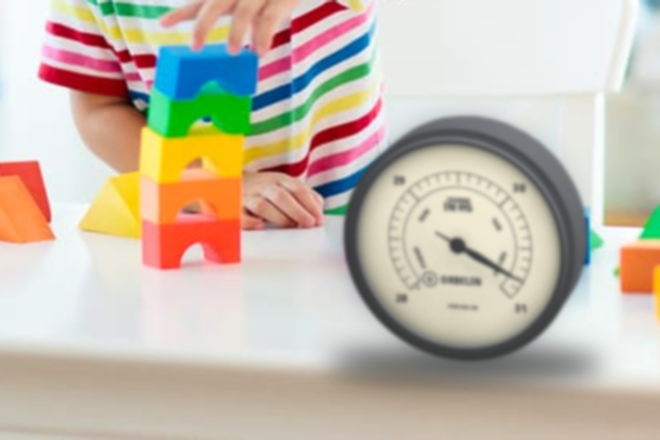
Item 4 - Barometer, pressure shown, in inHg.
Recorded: 30.8 inHg
